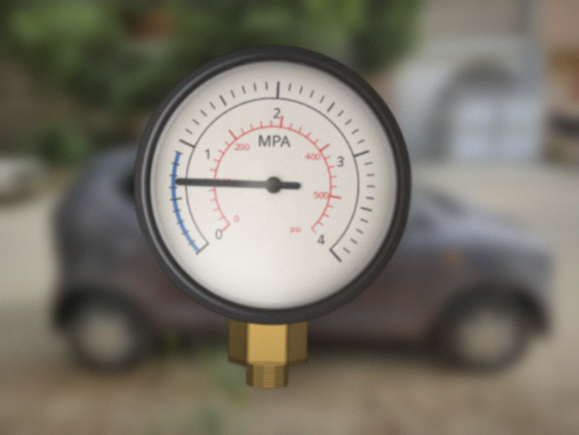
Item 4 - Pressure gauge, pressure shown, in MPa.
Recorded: 0.65 MPa
